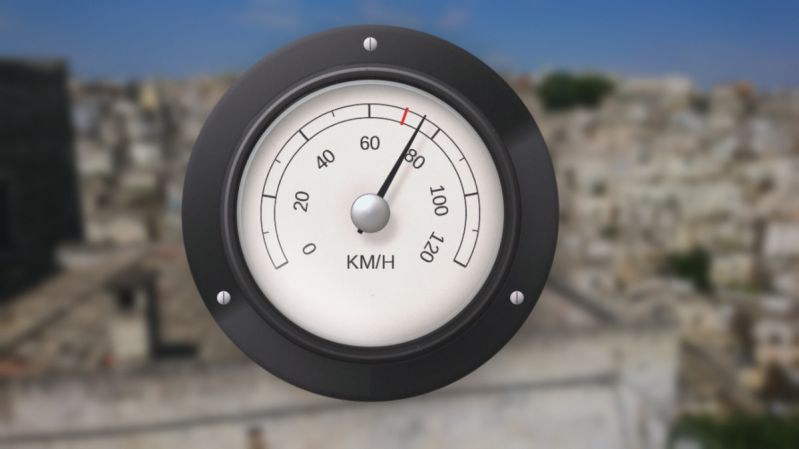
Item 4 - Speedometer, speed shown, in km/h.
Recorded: 75 km/h
